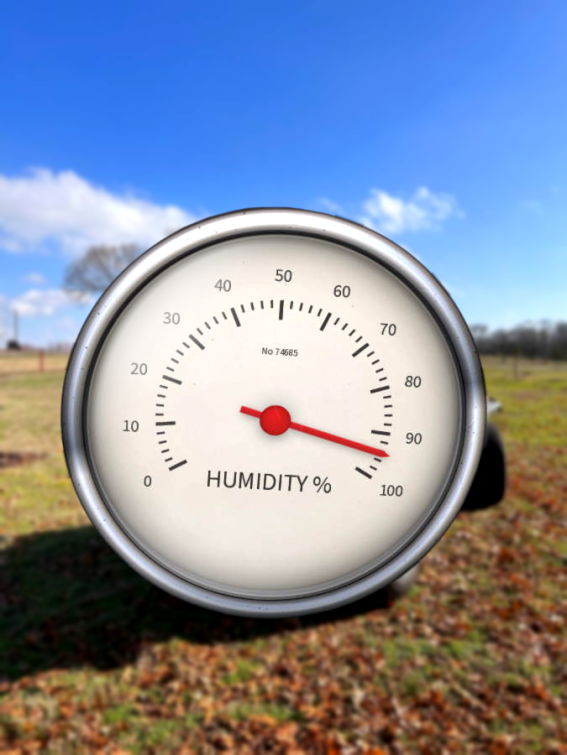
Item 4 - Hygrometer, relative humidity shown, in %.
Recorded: 94 %
